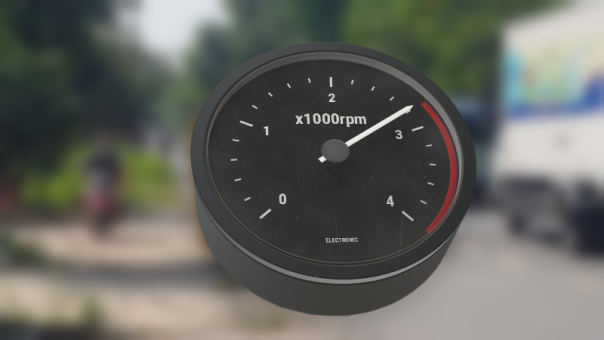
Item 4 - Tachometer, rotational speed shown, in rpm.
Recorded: 2800 rpm
